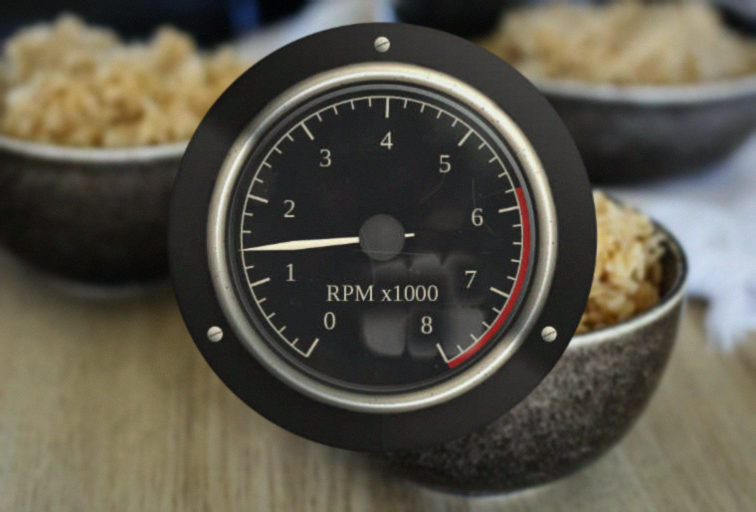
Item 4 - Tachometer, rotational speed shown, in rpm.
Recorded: 1400 rpm
